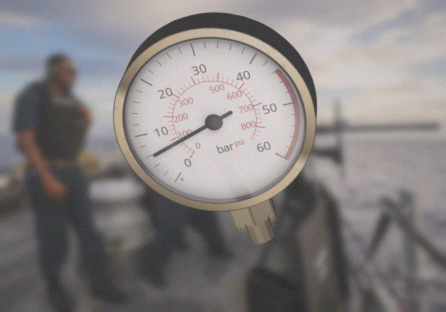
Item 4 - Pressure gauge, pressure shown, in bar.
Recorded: 6 bar
